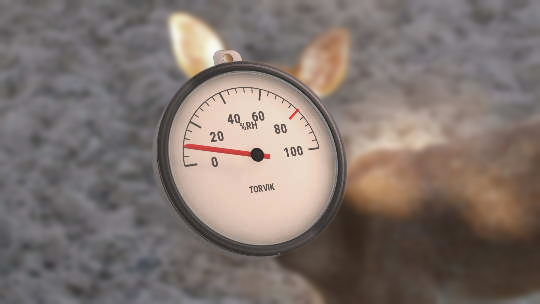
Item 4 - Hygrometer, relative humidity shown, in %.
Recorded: 8 %
